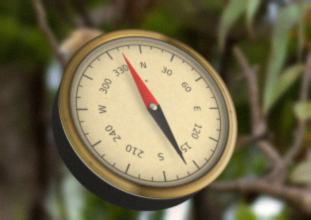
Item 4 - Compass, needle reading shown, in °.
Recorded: 340 °
